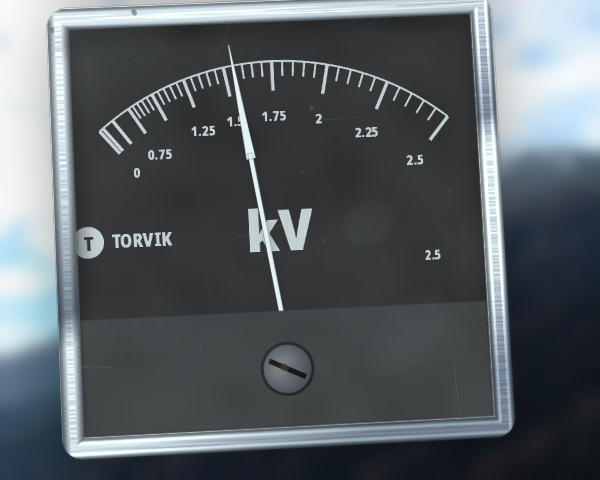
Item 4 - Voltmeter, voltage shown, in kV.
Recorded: 1.55 kV
